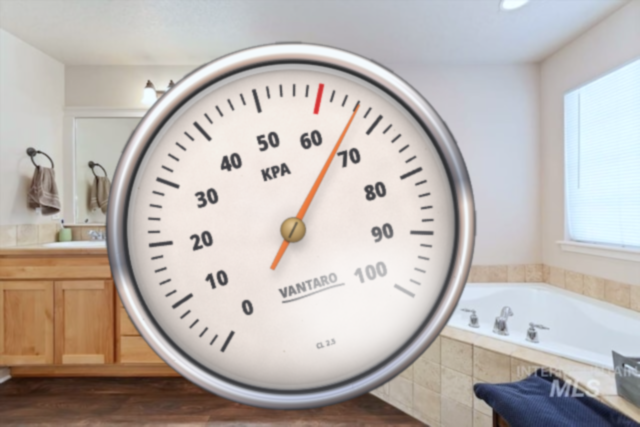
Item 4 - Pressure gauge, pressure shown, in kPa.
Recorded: 66 kPa
